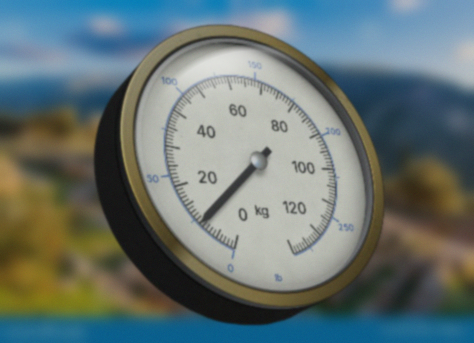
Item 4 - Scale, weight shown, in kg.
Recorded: 10 kg
